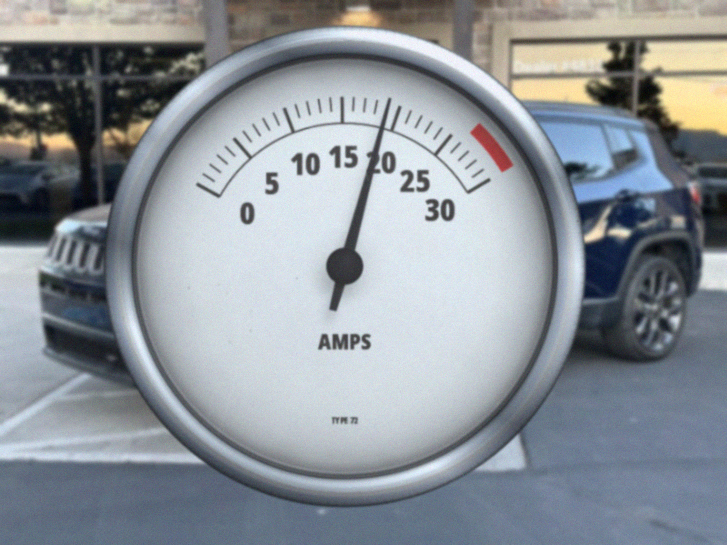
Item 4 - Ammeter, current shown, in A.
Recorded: 19 A
